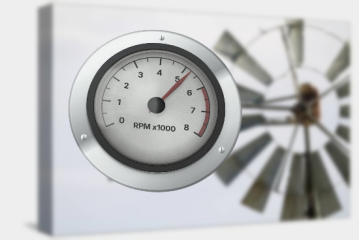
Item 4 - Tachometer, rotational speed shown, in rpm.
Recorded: 5250 rpm
